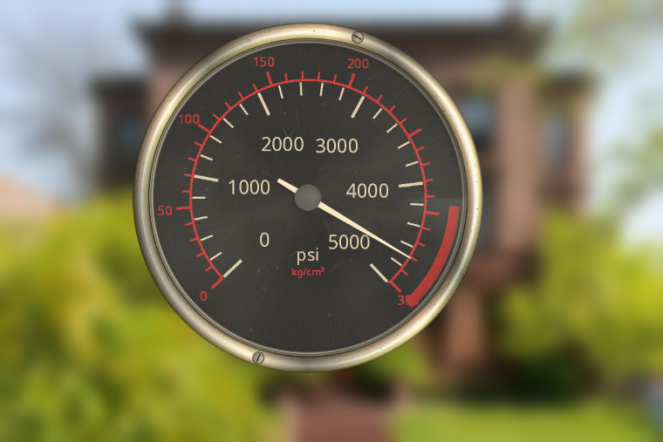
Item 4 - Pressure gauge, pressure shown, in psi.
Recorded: 4700 psi
